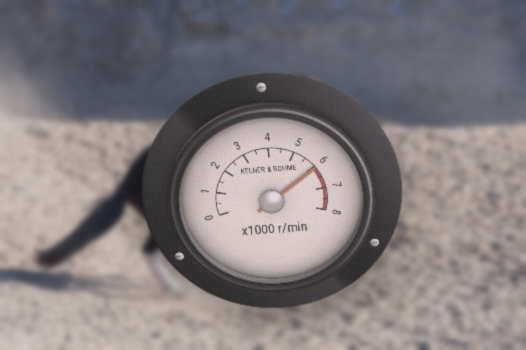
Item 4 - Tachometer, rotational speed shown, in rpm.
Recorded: 6000 rpm
